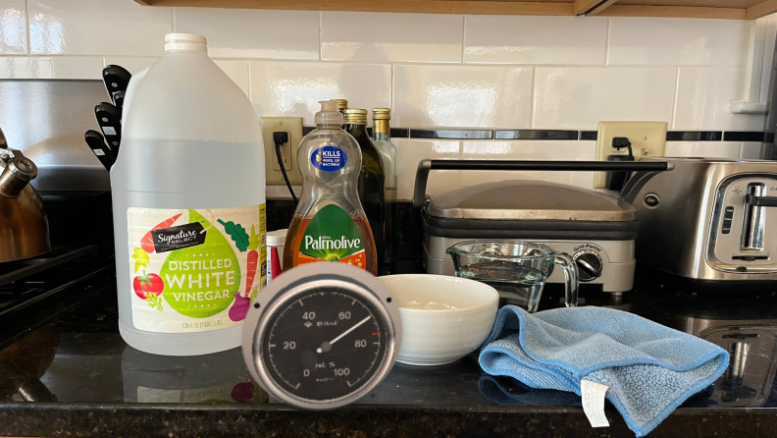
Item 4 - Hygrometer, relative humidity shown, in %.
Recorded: 68 %
